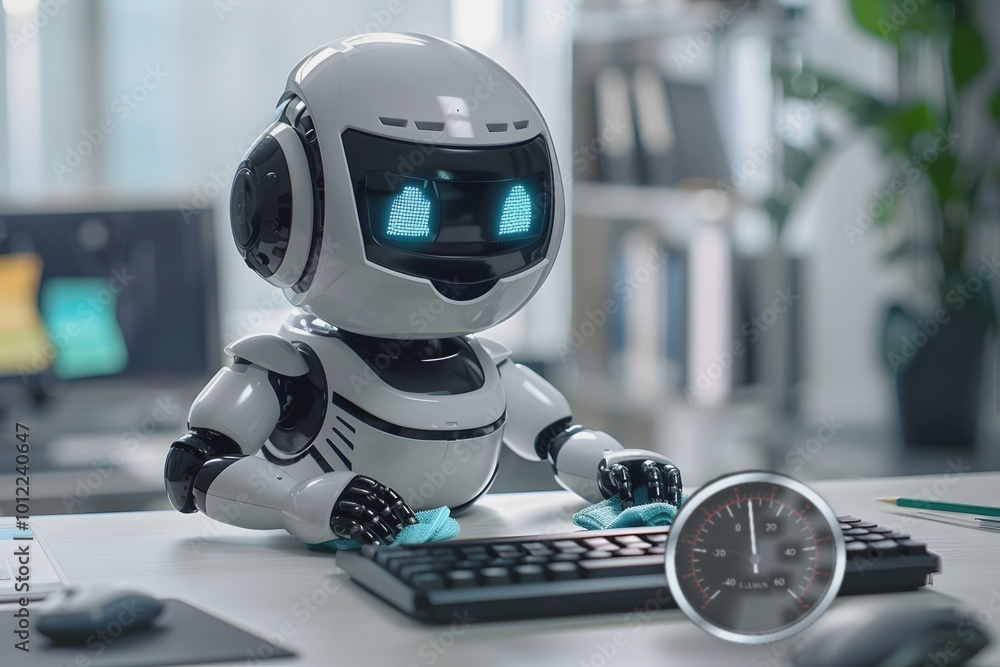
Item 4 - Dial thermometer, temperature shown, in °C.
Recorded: 8 °C
